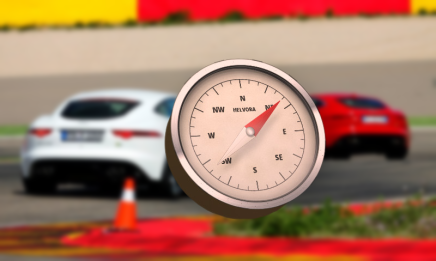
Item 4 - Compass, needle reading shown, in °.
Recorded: 50 °
